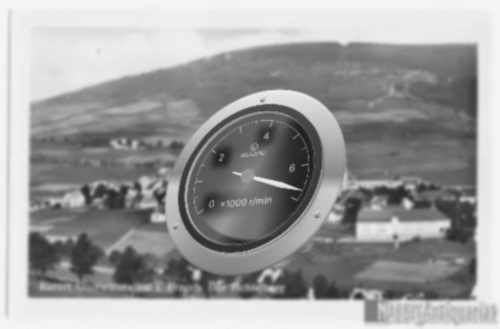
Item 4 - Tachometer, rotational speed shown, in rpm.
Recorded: 6750 rpm
